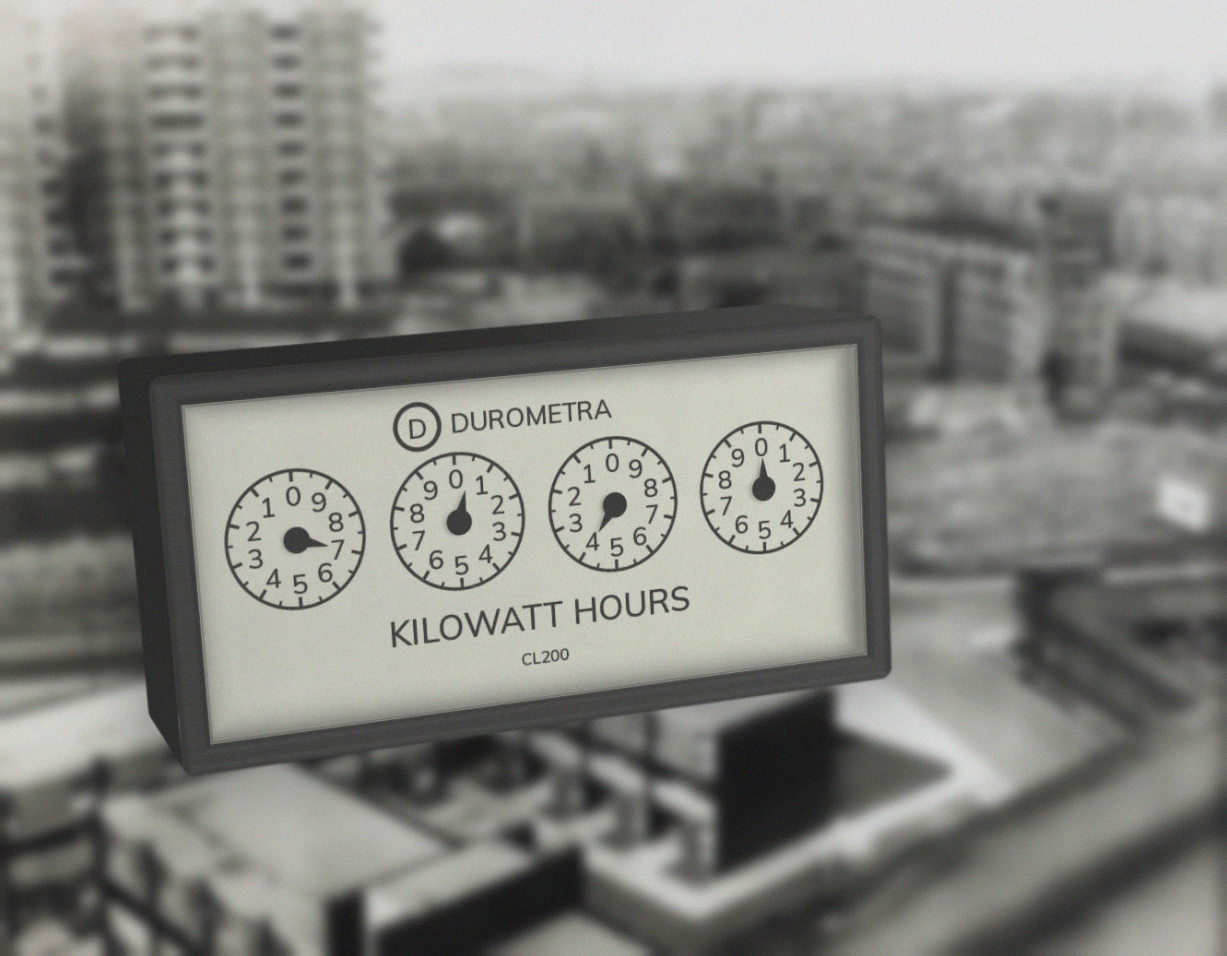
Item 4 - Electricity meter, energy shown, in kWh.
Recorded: 7040 kWh
